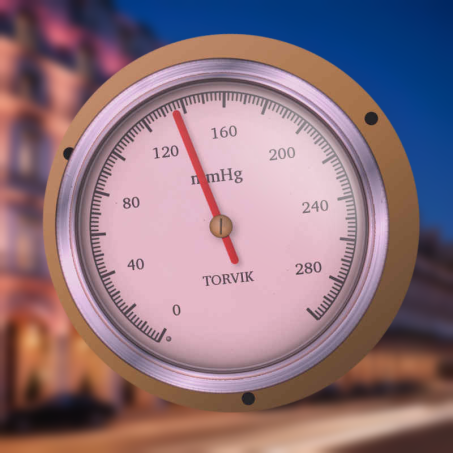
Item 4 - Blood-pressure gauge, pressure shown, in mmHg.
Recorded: 136 mmHg
